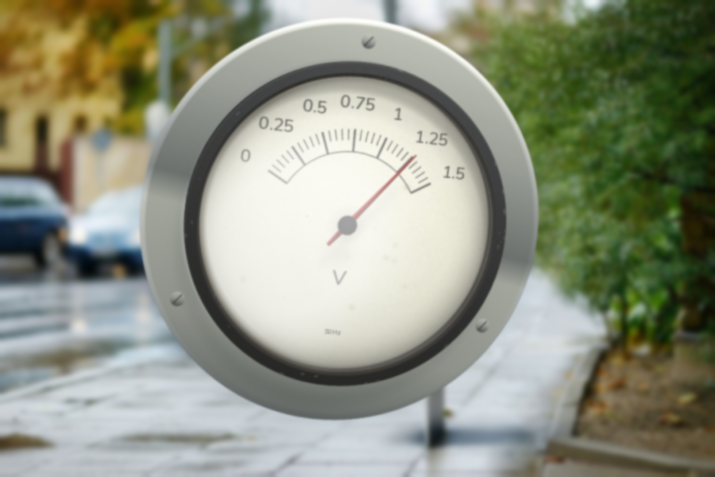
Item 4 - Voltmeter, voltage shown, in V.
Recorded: 1.25 V
